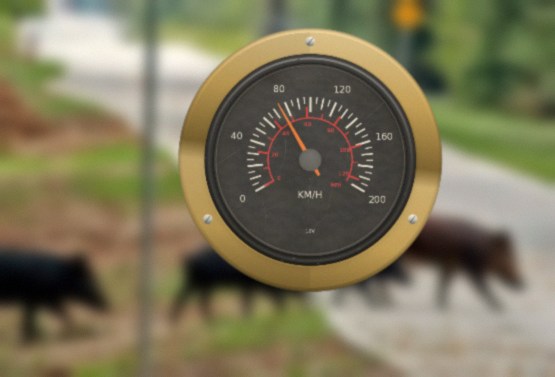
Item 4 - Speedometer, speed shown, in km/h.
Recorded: 75 km/h
